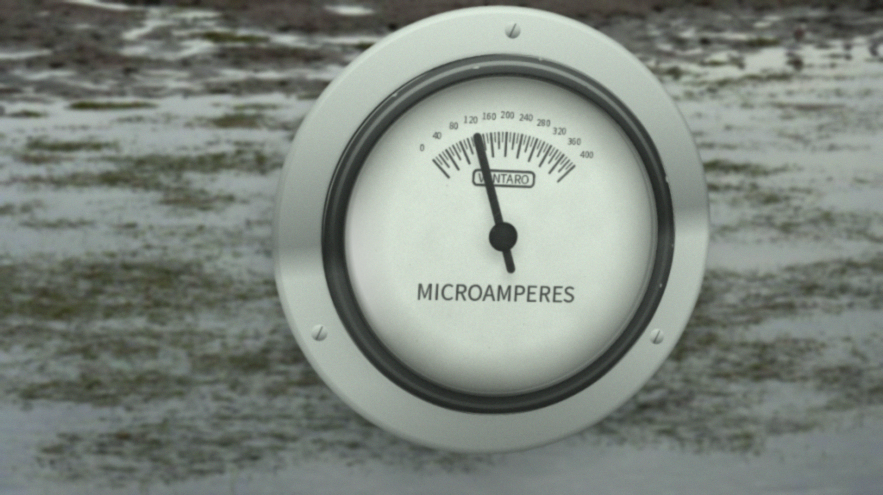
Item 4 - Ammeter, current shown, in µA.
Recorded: 120 µA
